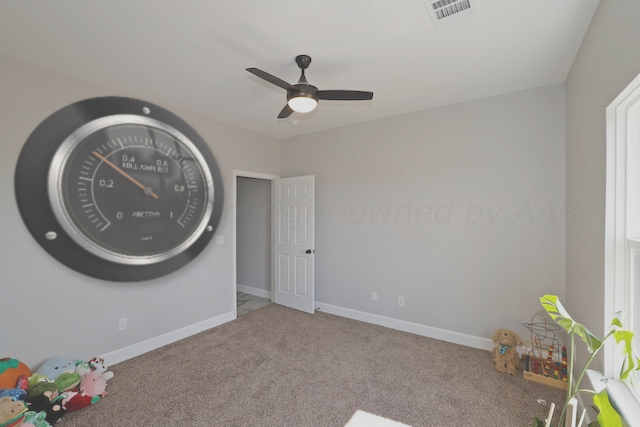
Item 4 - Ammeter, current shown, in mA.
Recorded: 0.3 mA
